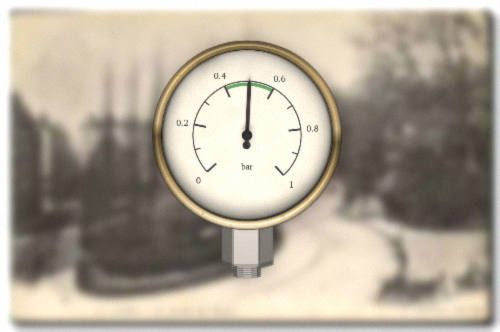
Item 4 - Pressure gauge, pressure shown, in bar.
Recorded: 0.5 bar
